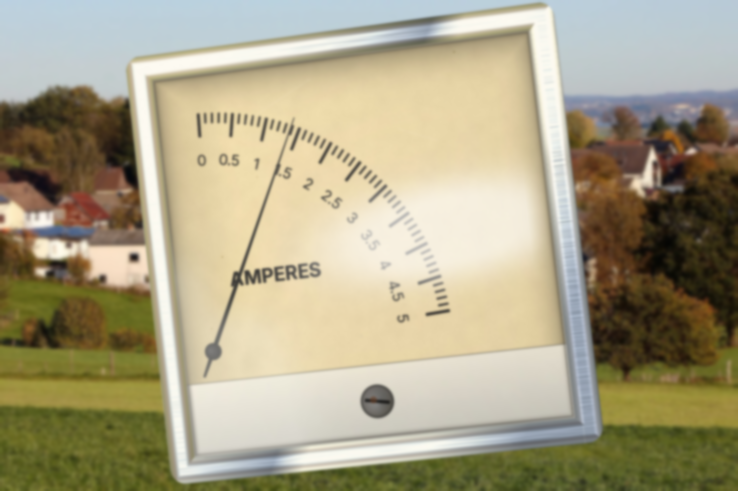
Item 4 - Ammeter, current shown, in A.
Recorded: 1.4 A
